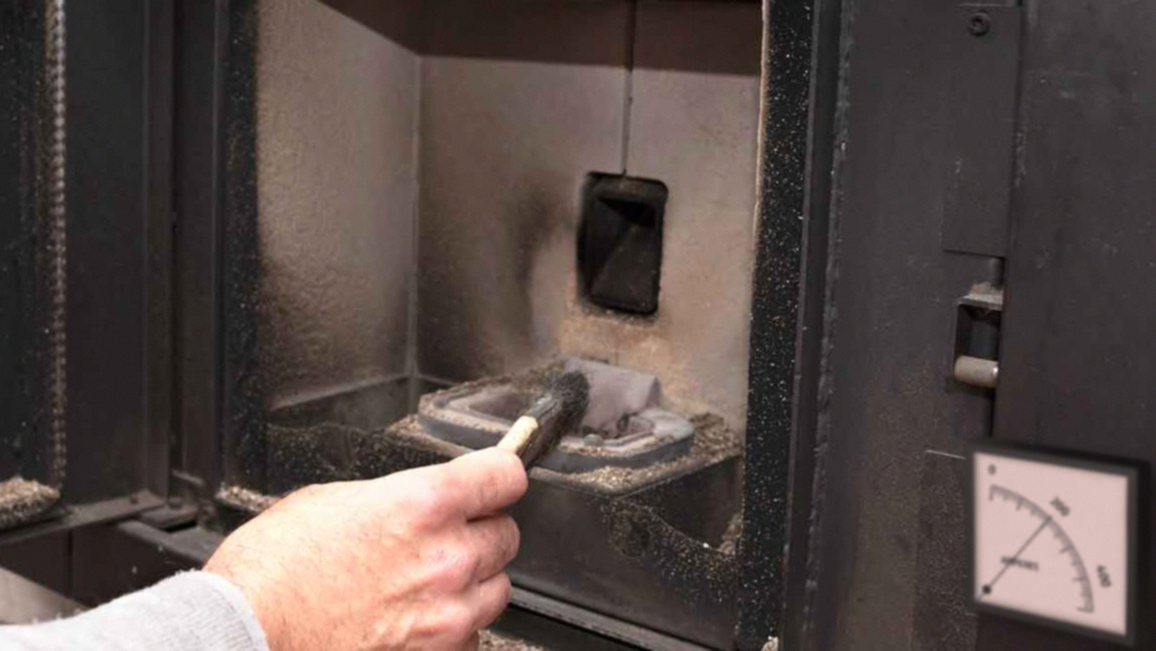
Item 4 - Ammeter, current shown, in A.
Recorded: 200 A
